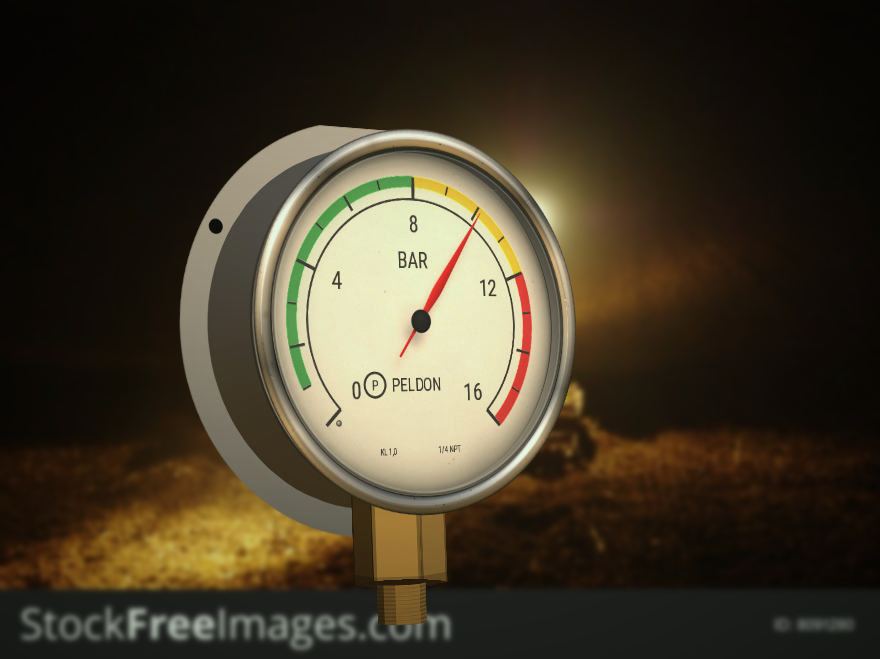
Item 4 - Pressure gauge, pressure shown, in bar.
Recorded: 10 bar
